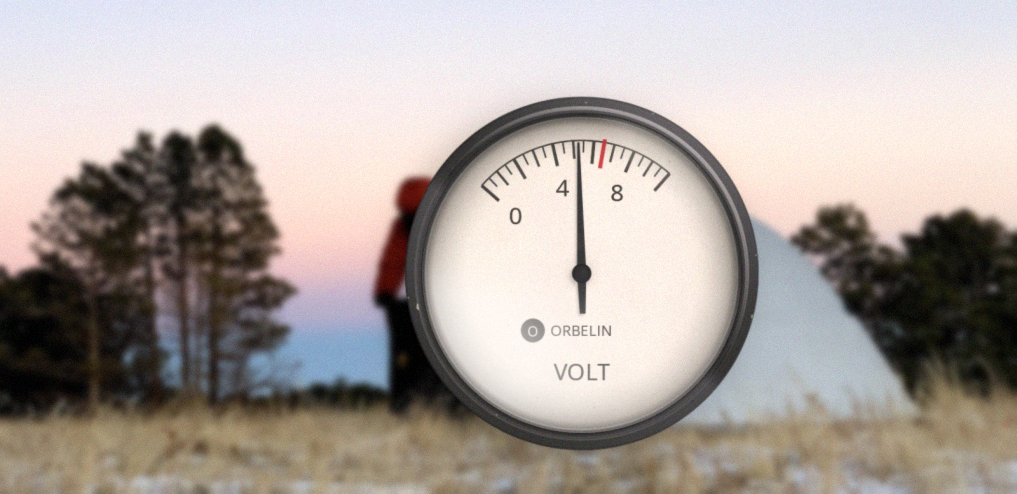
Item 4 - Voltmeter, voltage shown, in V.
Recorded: 5.25 V
